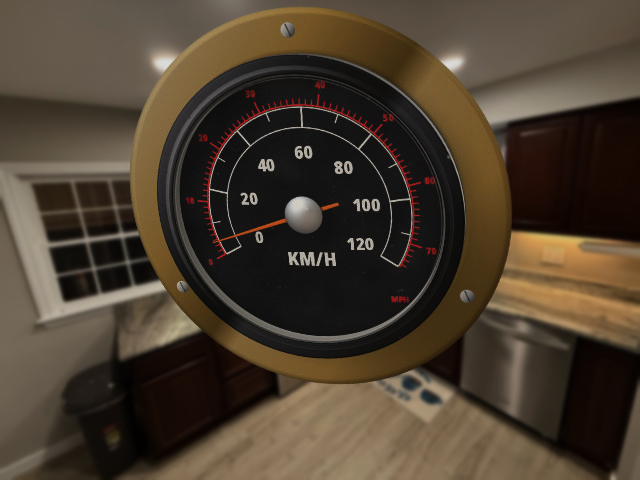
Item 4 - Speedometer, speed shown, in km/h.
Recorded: 5 km/h
